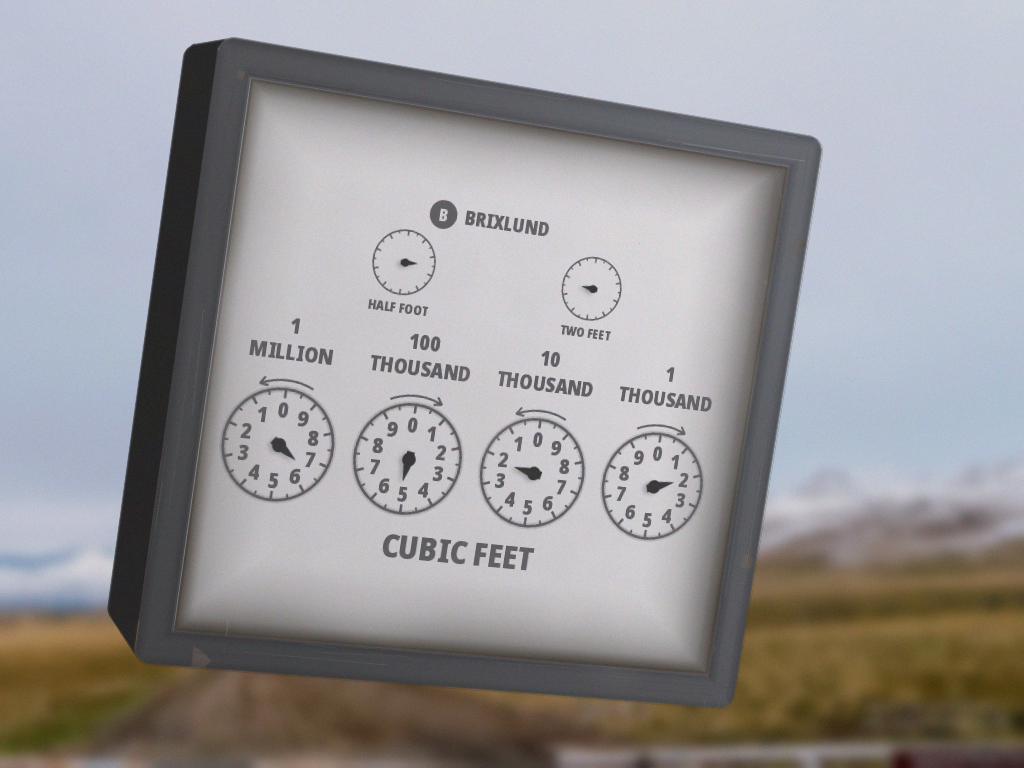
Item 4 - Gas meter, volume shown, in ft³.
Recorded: 652200 ft³
